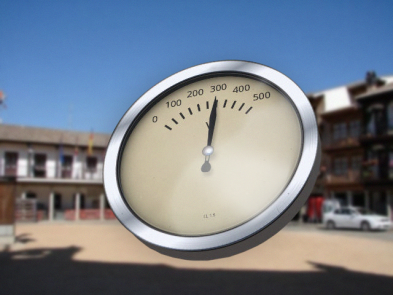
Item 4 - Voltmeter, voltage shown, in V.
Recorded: 300 V
